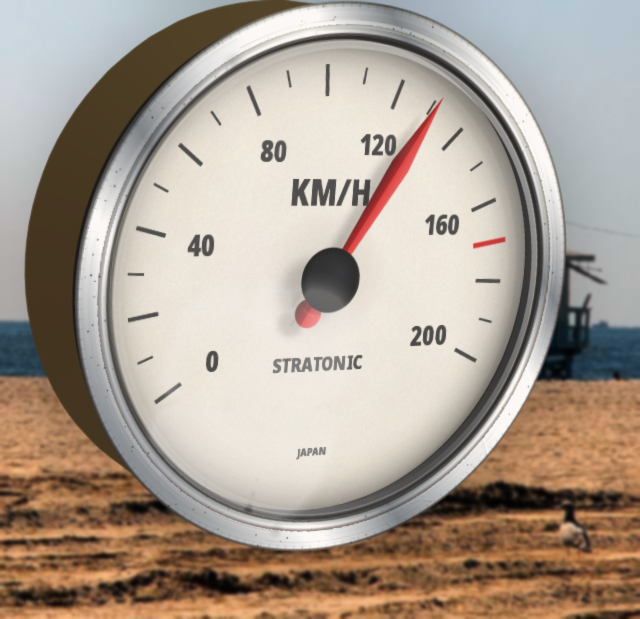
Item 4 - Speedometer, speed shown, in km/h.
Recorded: 130 km/h
